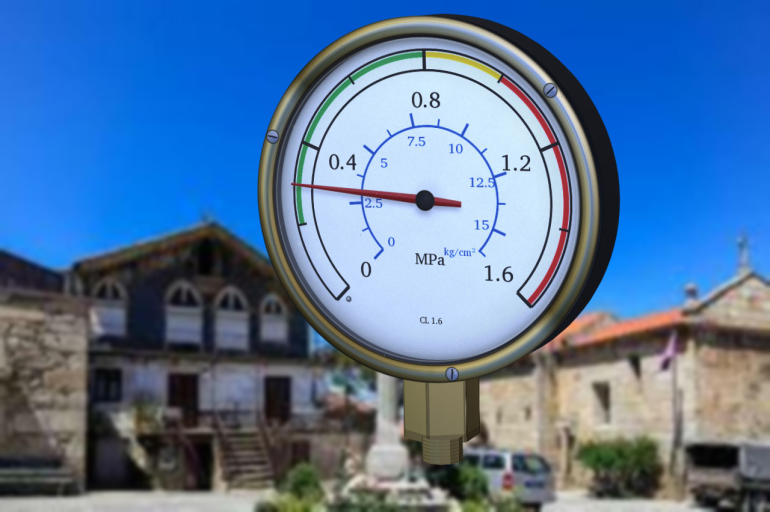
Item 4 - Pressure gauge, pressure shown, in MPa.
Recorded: 0.3 MPa
